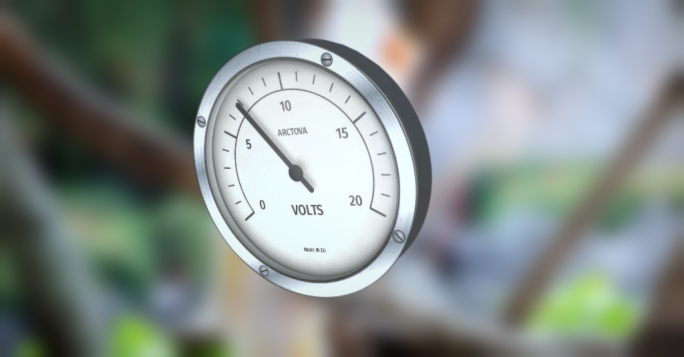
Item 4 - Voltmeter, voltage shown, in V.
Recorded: 7 V
